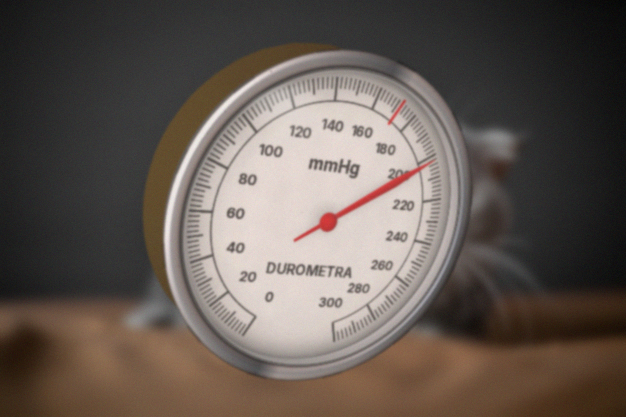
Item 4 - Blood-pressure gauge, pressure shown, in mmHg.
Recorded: 200 mmHg
